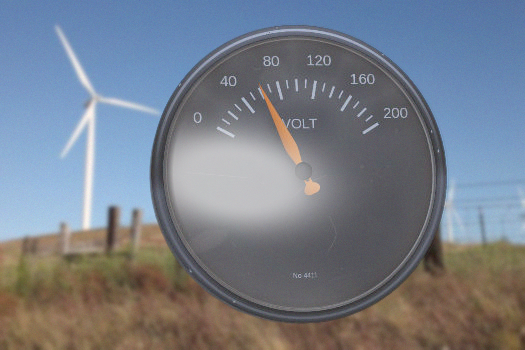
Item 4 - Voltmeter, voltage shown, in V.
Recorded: 60 V
